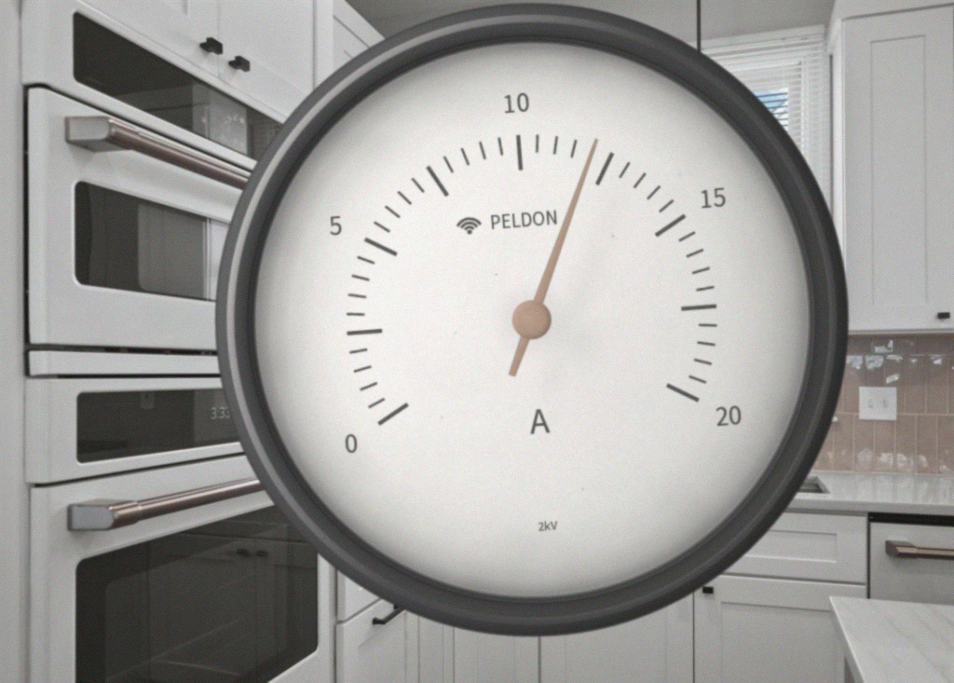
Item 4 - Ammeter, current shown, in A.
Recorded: 12 A
